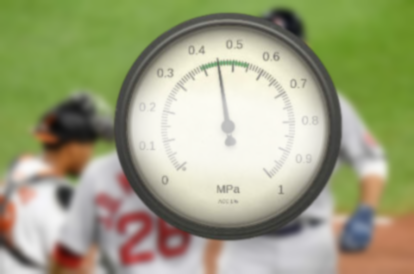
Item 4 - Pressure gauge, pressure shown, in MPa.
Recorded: 0.45 MPa
